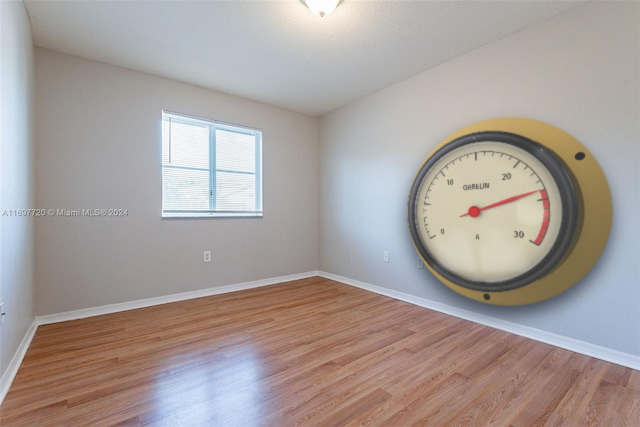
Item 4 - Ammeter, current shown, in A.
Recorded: 24 A
